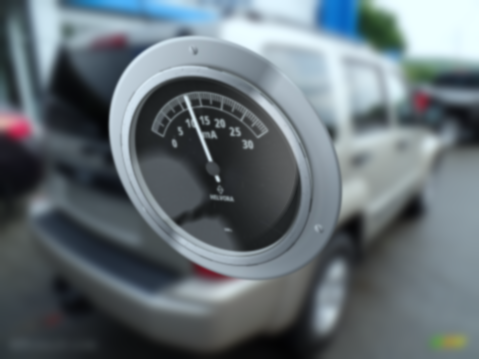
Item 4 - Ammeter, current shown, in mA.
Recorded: 12.5 mA
